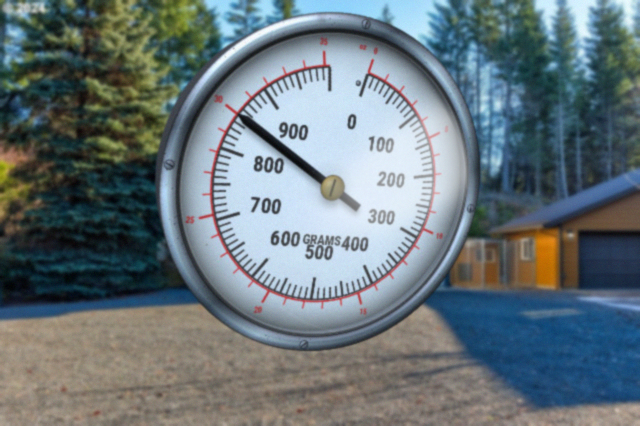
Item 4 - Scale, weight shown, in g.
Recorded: 850 g
